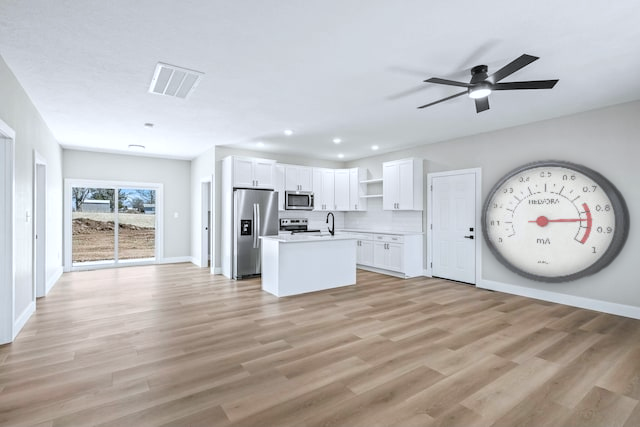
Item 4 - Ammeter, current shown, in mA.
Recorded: 0.85 mA
